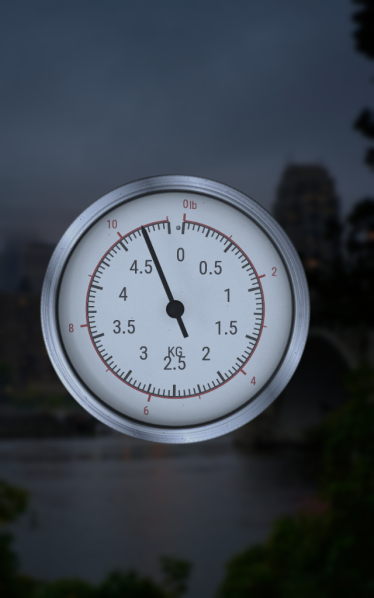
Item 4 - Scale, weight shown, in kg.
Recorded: 4.75 kg
